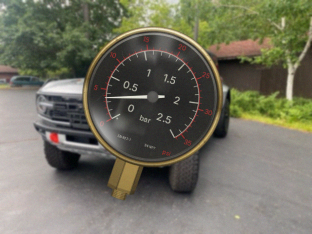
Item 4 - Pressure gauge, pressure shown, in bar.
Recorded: 0.25 bar
